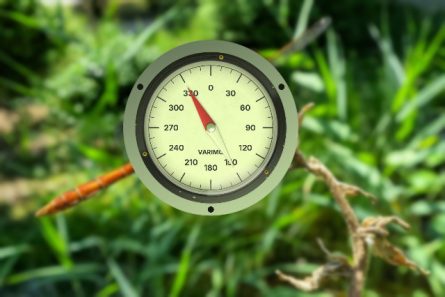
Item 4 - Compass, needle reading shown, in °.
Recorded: 330 °
